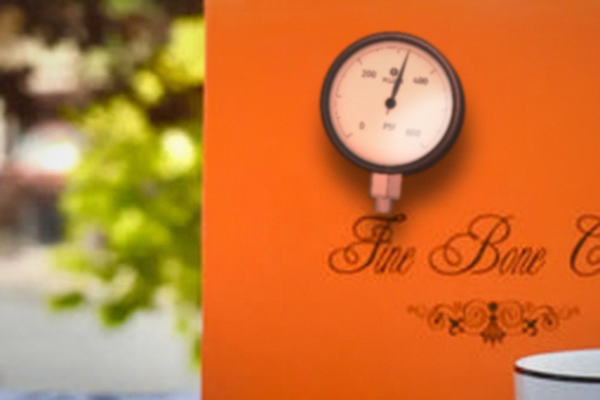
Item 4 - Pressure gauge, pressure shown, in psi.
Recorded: 325 psi
